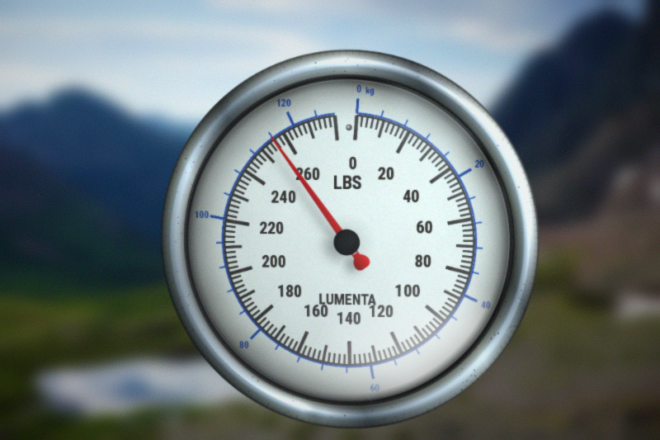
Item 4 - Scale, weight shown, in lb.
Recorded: 256 lb
